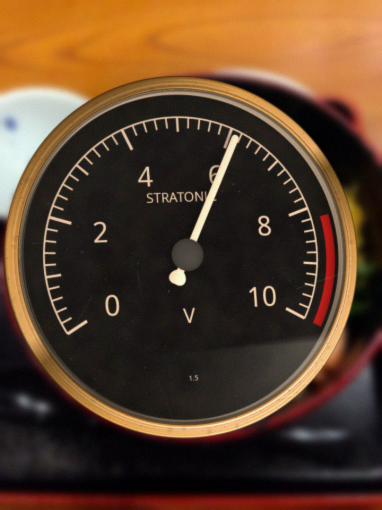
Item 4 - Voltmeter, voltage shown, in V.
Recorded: 6.1 V
